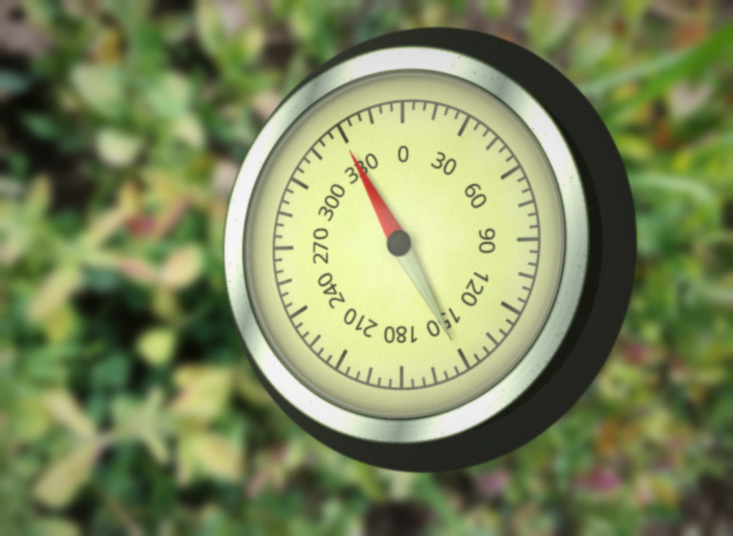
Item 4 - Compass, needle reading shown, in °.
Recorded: 330 °
